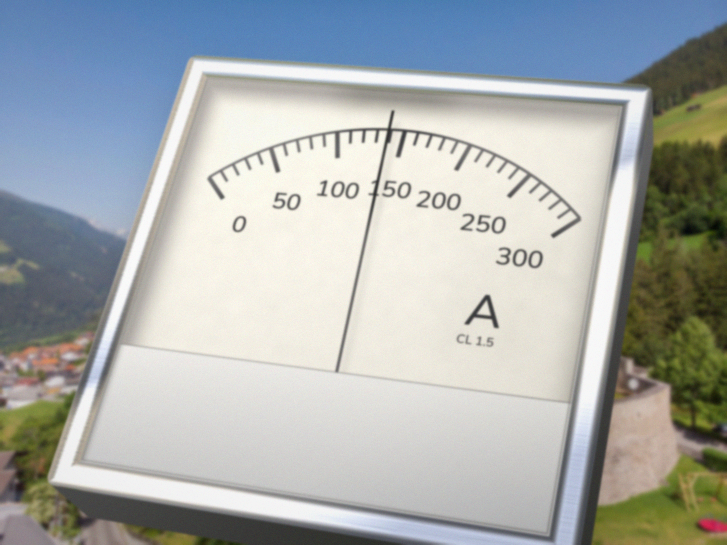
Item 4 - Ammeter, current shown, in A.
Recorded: 140 A
